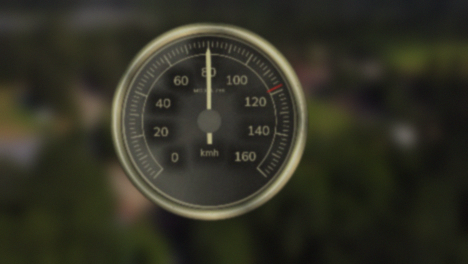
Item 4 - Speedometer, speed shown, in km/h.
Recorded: 80 km/h
